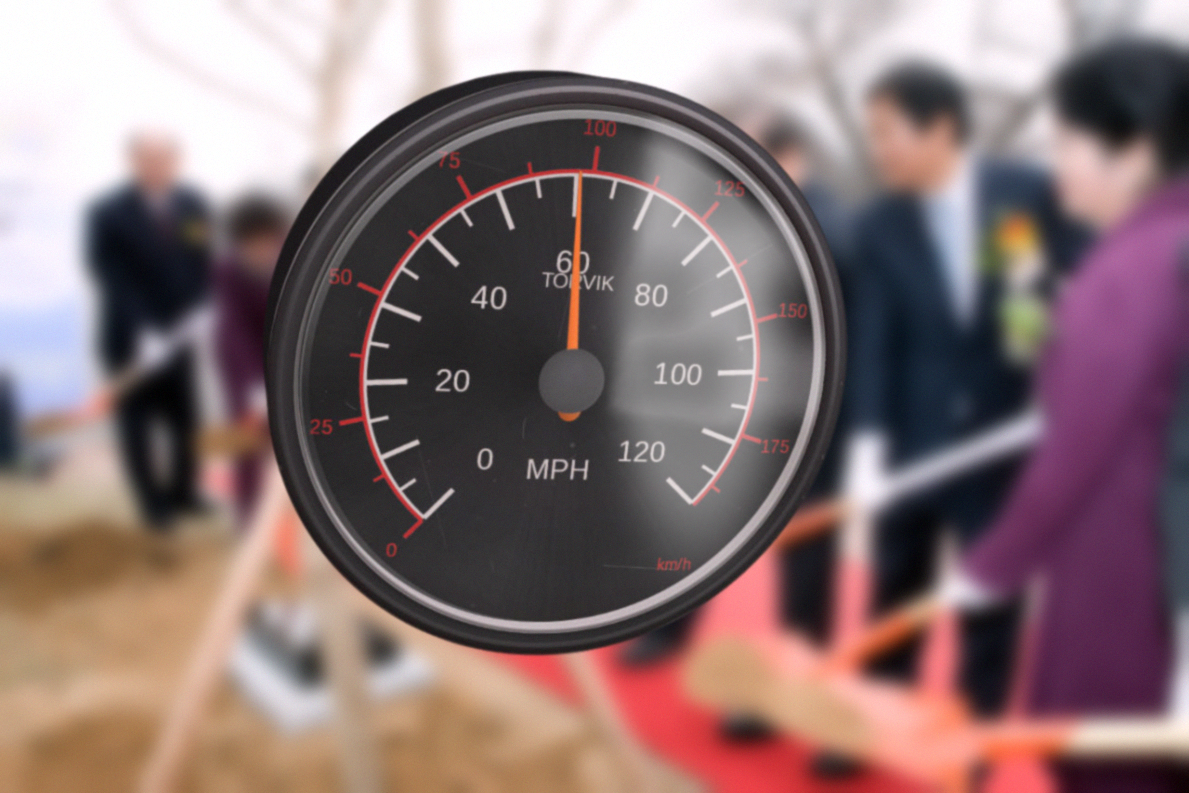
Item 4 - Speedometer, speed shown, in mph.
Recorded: 60 mph
